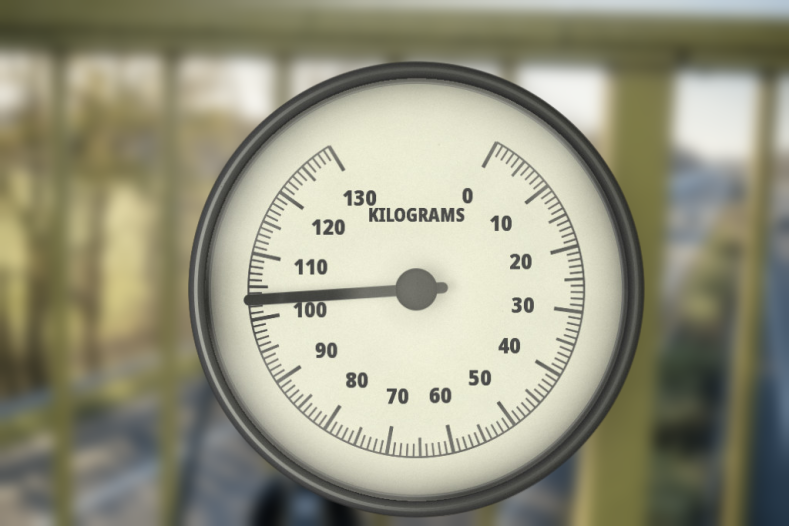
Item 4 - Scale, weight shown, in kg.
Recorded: 103 kg
